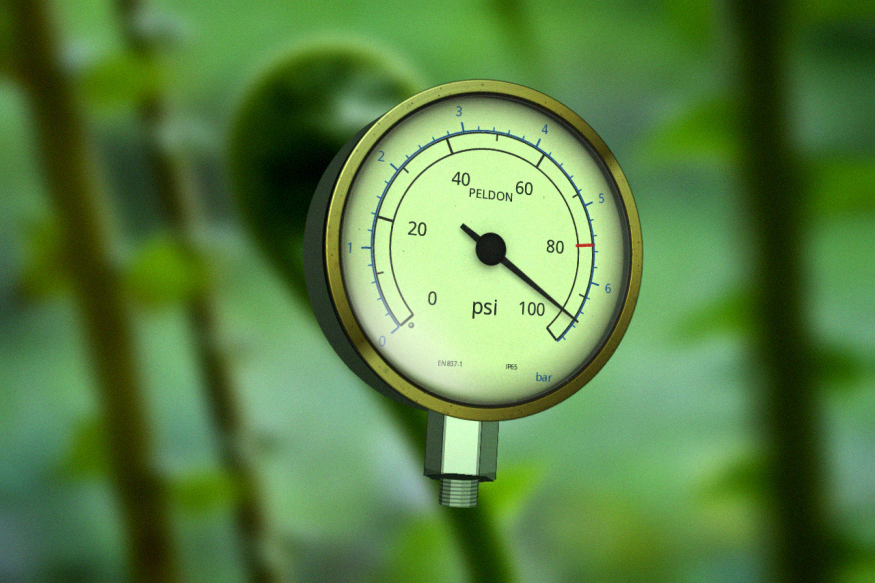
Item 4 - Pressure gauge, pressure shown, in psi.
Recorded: 95 psi
